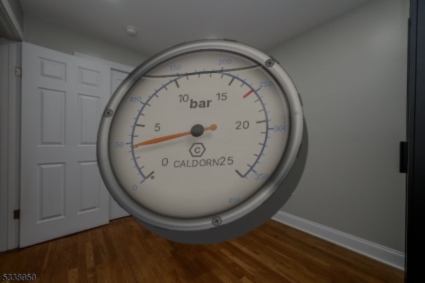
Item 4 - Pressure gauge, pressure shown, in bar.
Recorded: 3 bar
